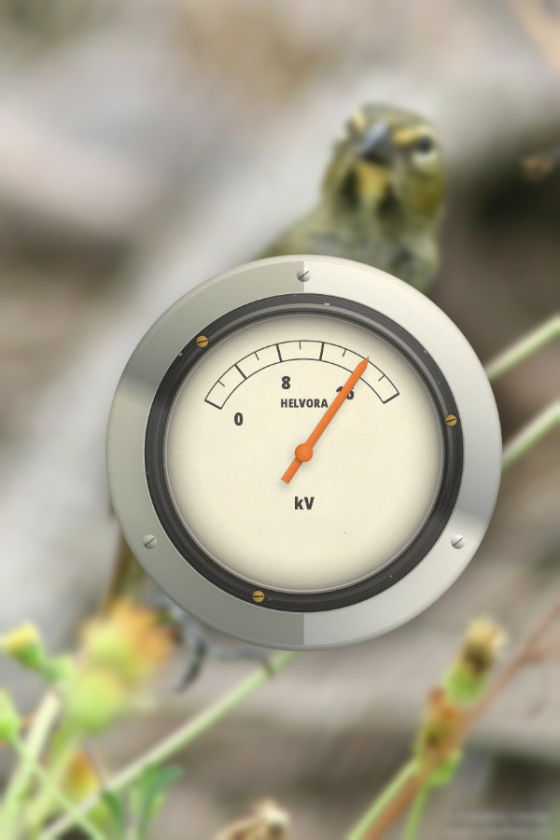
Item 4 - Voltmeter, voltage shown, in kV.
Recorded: 16 kV
